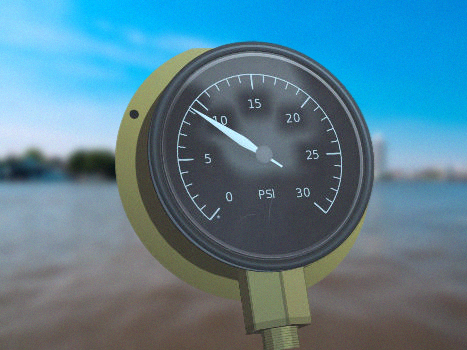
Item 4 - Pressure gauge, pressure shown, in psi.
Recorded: 9 psi
